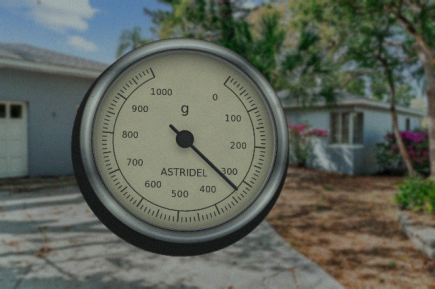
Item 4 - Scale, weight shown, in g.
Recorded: 330 g
